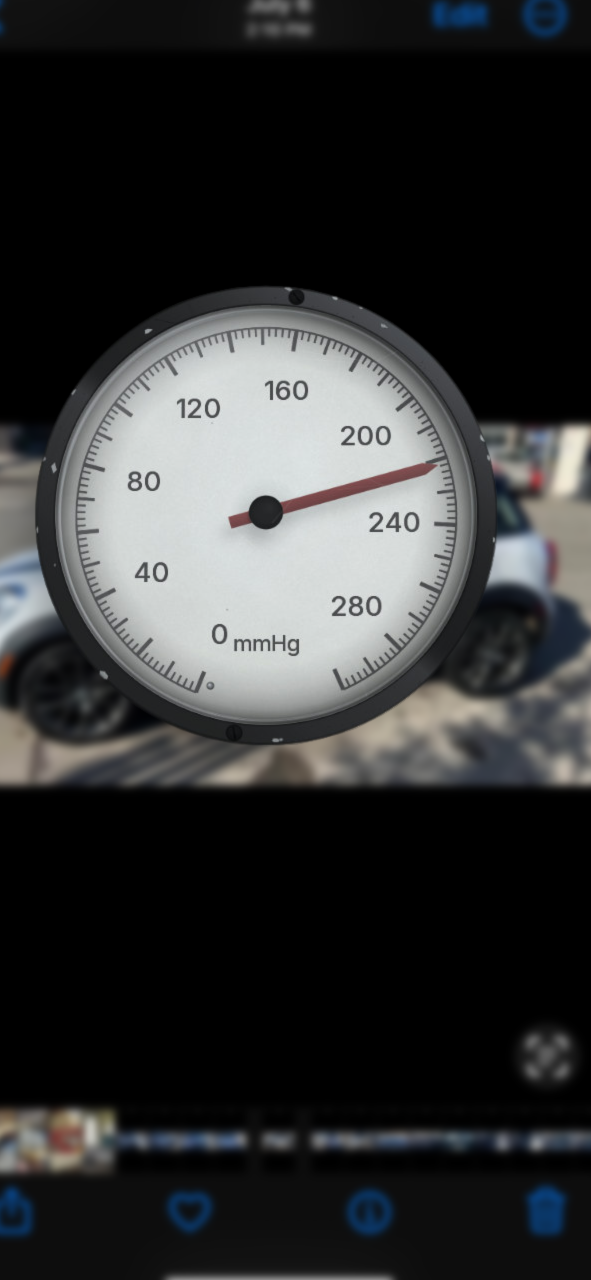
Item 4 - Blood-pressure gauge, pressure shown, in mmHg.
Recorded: 222 mmHg
